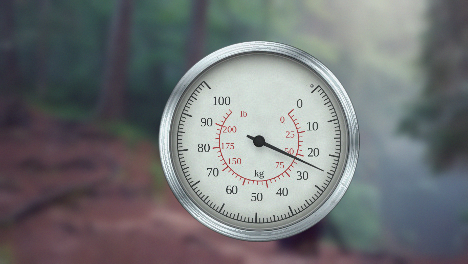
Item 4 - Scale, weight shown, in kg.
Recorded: 25 kg
